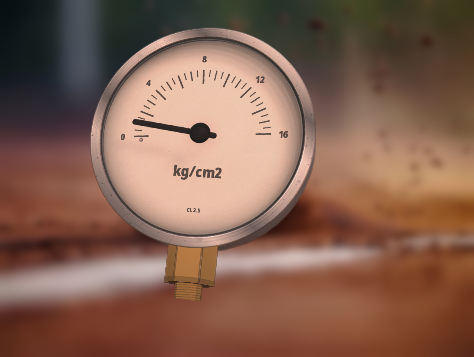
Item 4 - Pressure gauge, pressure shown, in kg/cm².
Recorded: 1 kg/cm²
